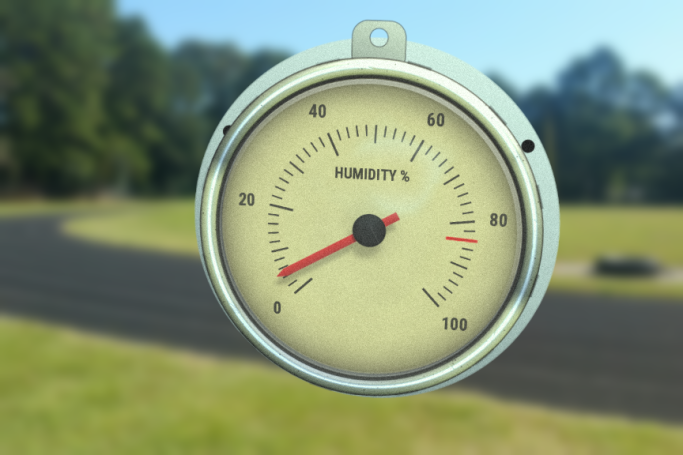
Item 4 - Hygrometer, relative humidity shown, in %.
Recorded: 5 %
